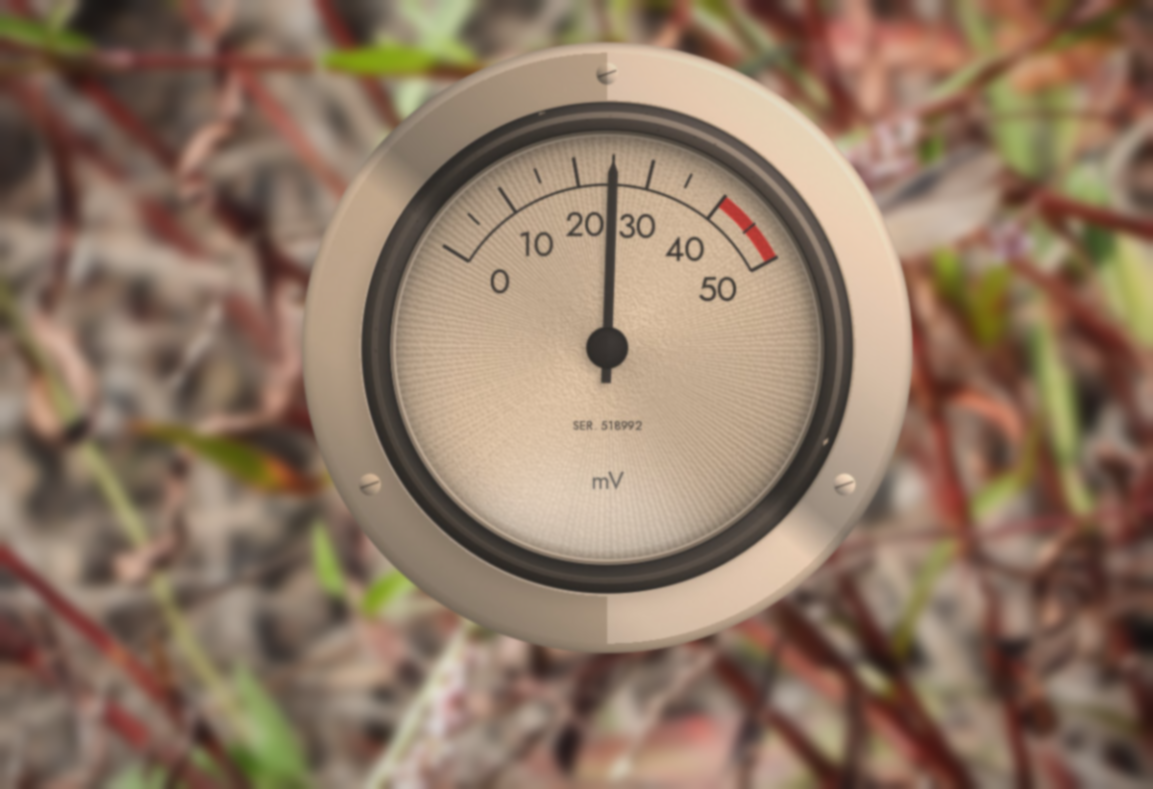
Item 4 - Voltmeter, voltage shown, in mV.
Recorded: 25 mV
